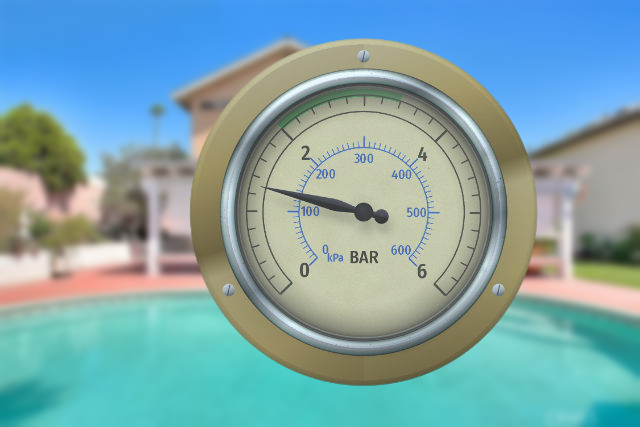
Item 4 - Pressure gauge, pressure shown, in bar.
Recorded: 1.3 bar
